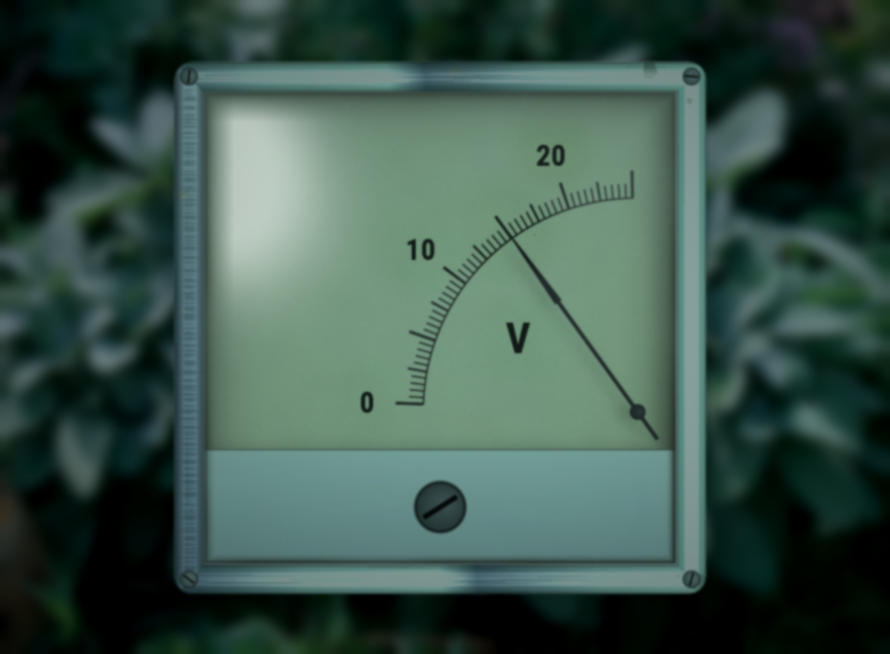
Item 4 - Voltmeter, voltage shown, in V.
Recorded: 15 V
